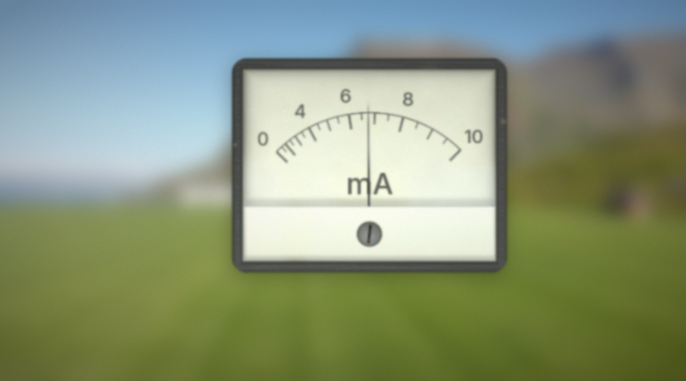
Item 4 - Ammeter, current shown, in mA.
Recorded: 6.75 mA
